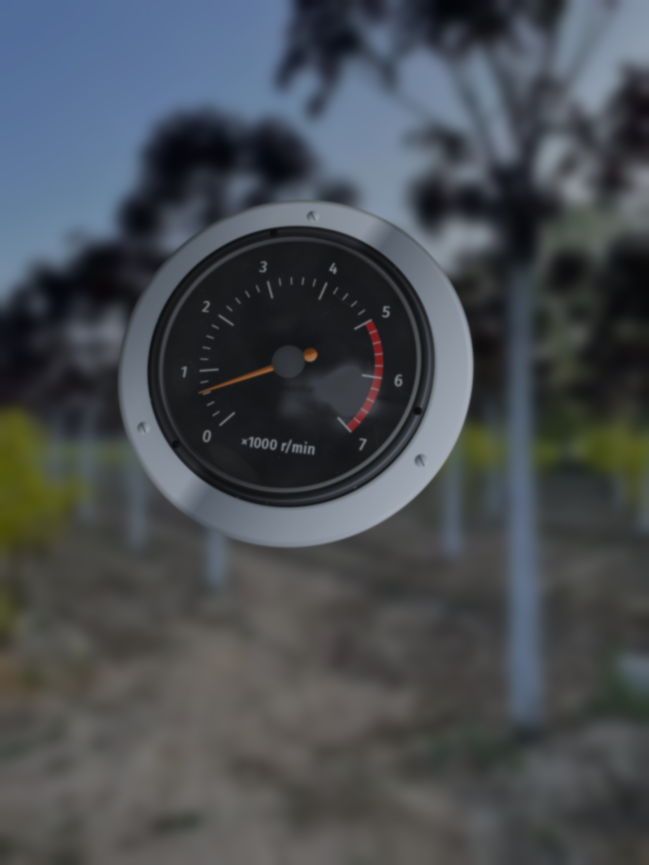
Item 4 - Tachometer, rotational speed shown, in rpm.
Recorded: 600 rpm
